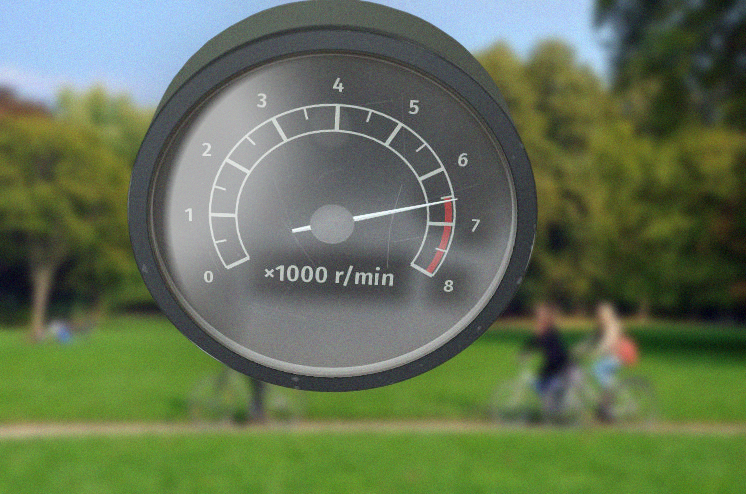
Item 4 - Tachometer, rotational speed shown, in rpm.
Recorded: 6500 rpm
